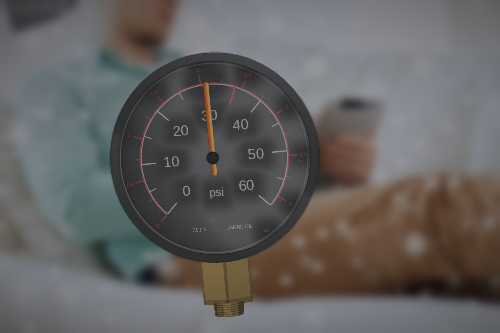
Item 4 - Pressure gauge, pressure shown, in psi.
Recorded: 30 psi
